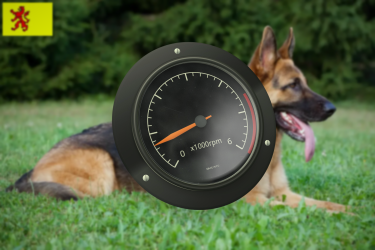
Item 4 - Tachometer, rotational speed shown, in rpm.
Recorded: 700 rpm
